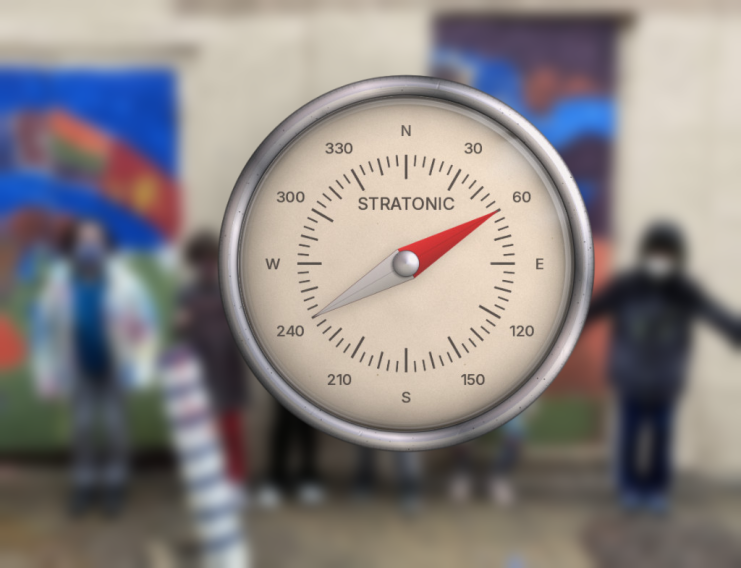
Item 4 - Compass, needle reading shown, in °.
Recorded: 60 °
